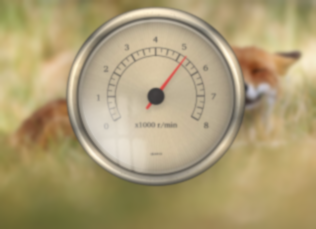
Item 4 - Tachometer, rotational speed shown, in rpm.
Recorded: 5250 rpm
